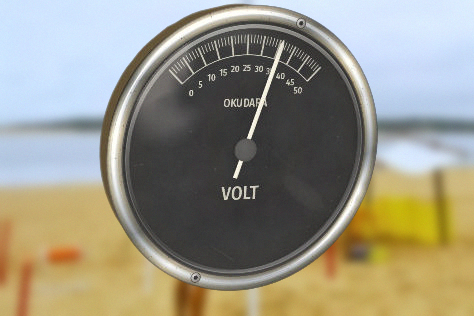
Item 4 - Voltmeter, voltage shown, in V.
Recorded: 35 V
